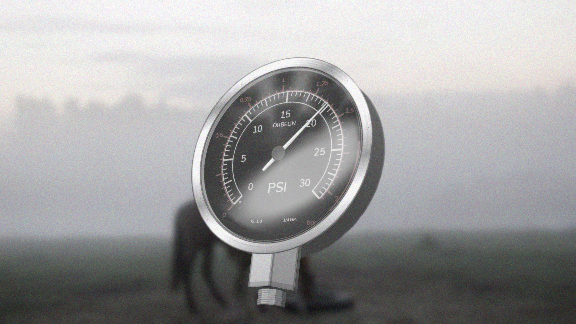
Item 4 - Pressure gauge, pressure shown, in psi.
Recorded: 20 psi
